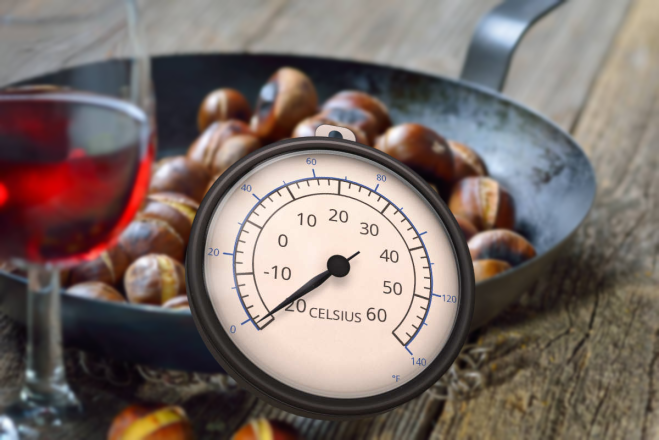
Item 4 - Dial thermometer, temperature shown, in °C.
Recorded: -19 °C
